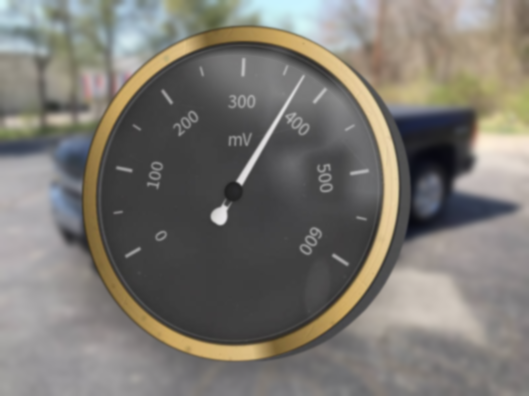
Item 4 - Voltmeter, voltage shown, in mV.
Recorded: 375 mV
